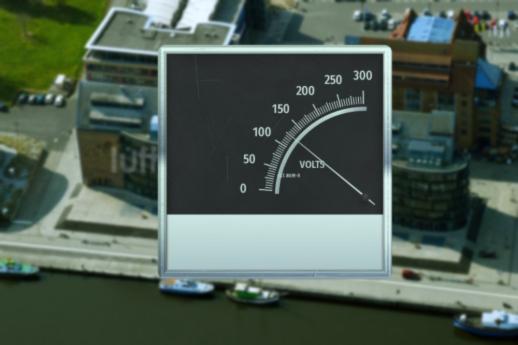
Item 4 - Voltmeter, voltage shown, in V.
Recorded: 125 V
